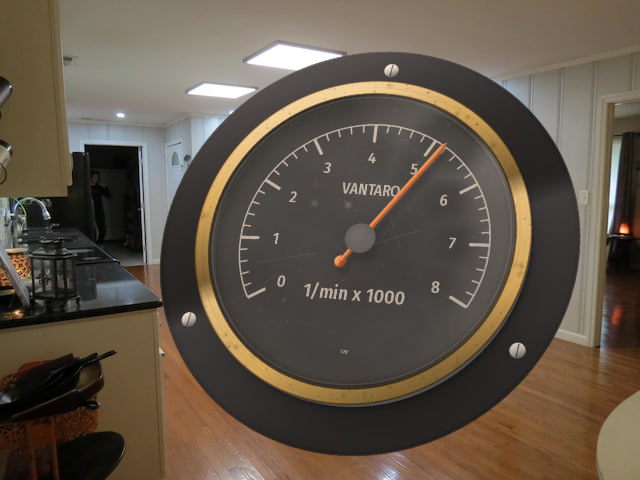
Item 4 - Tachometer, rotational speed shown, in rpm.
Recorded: 5200 rpm
